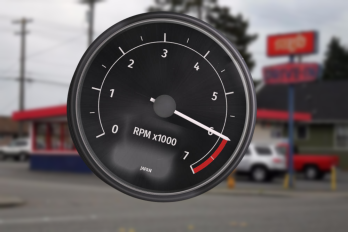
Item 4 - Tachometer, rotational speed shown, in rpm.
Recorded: 6000 rpm
